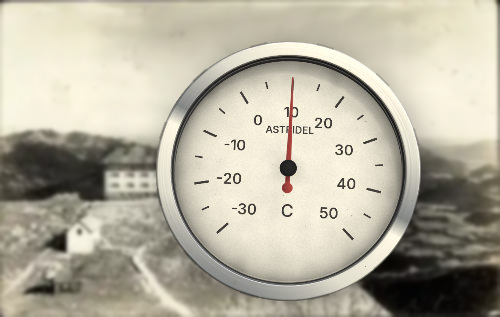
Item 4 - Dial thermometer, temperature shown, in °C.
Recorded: 10 °C
